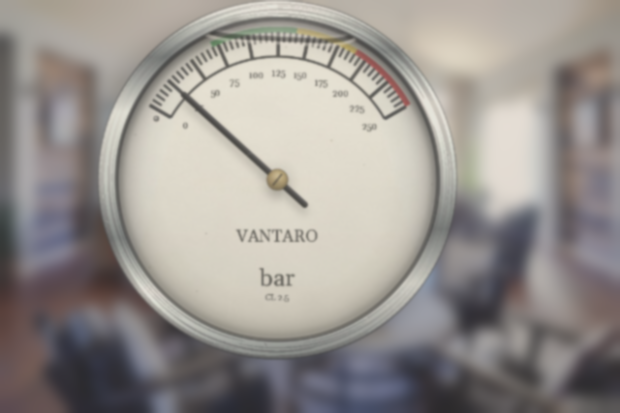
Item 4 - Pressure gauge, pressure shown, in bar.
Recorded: 25 bar
